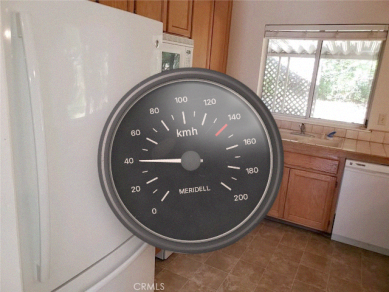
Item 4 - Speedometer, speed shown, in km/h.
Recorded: 40 km/h
